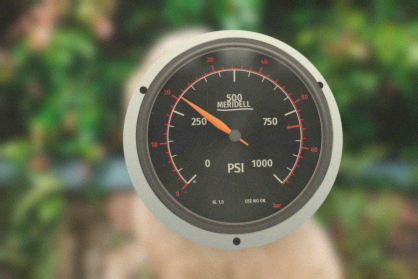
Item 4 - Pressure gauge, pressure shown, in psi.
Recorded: 300 psi
